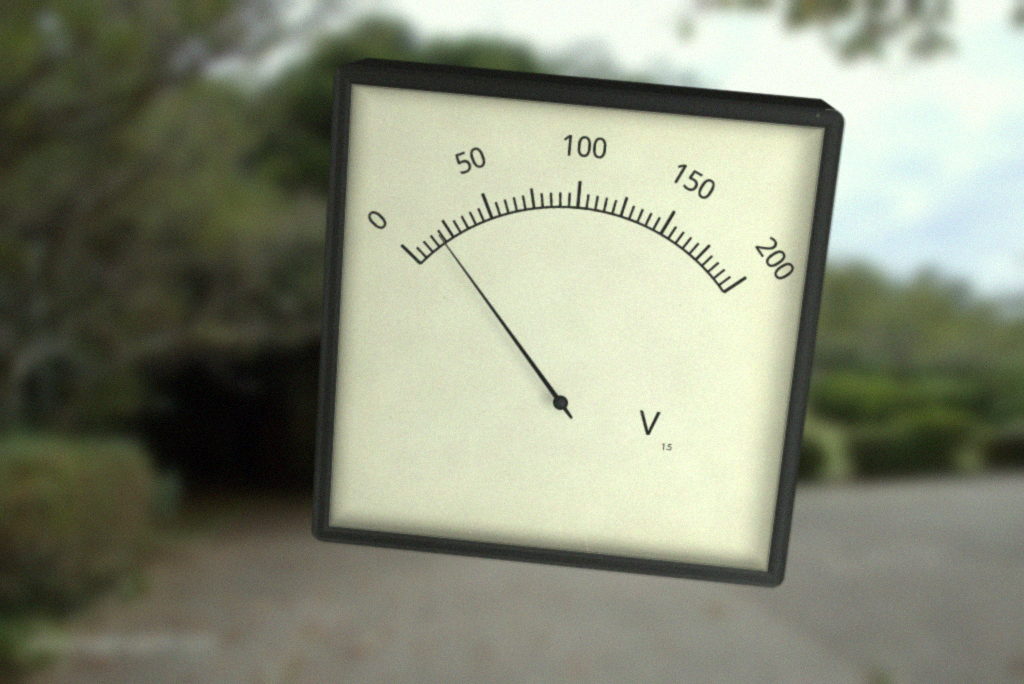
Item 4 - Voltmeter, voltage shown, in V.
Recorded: 20 V
